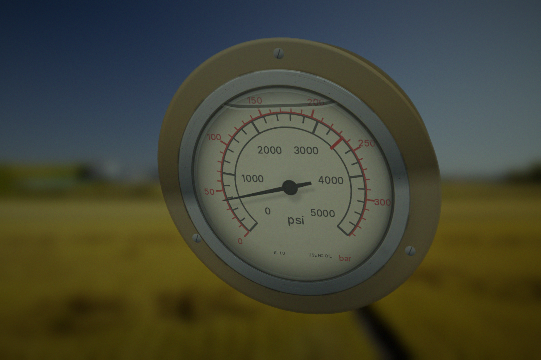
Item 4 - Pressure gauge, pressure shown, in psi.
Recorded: 600 psi
